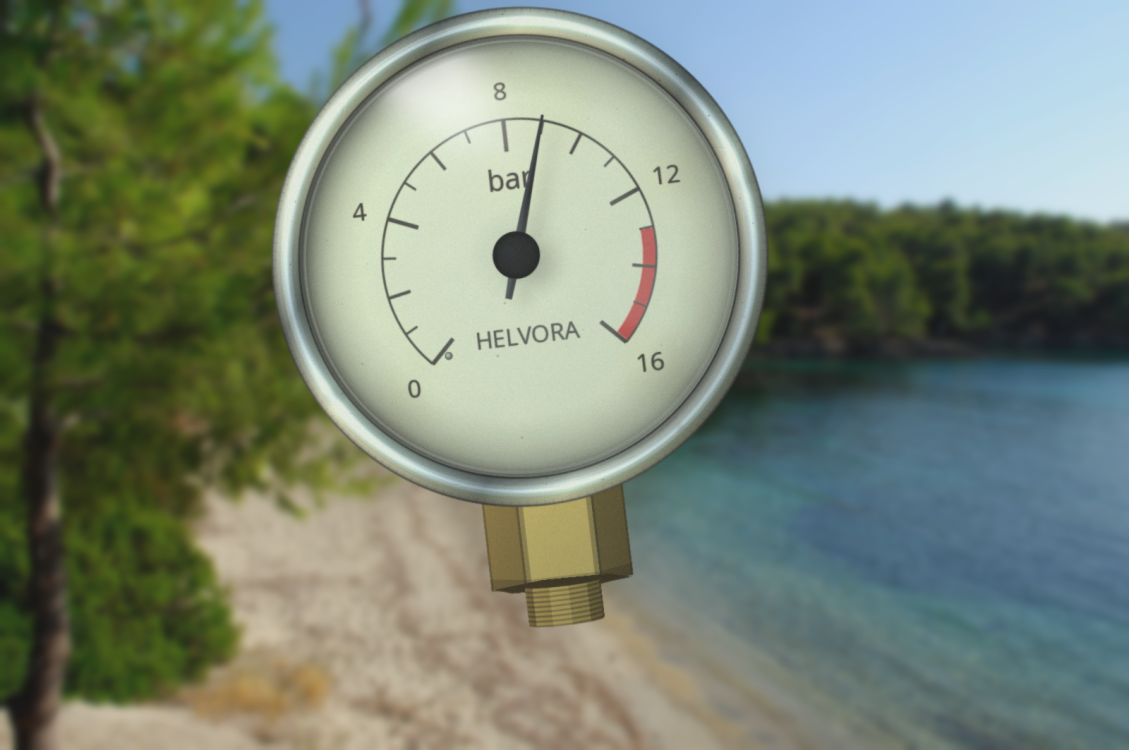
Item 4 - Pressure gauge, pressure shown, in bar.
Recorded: 9 bar
